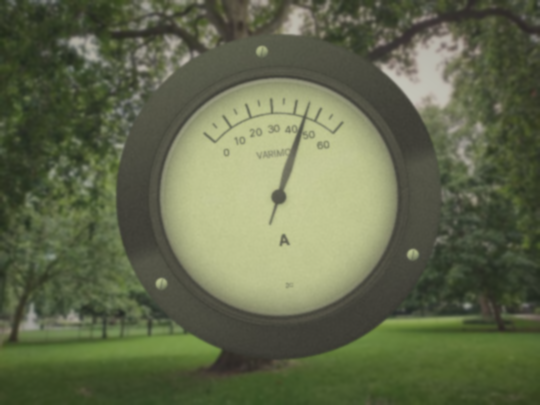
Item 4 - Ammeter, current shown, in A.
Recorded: 45 A
